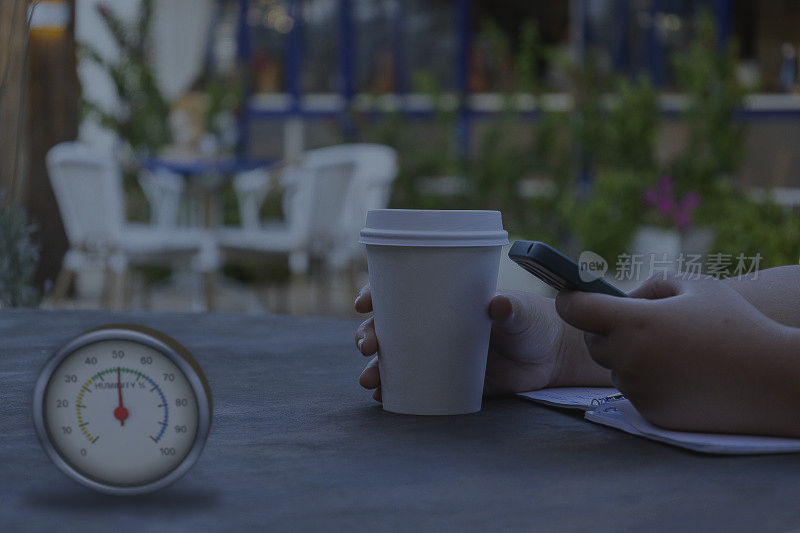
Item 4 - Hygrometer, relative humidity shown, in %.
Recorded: 50 %
